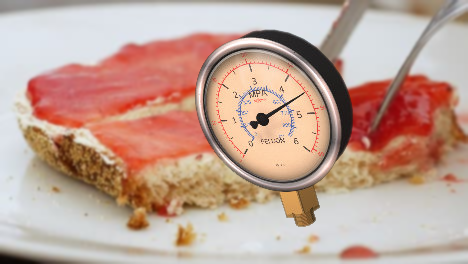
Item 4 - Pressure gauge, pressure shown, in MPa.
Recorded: 4.5 MPa
